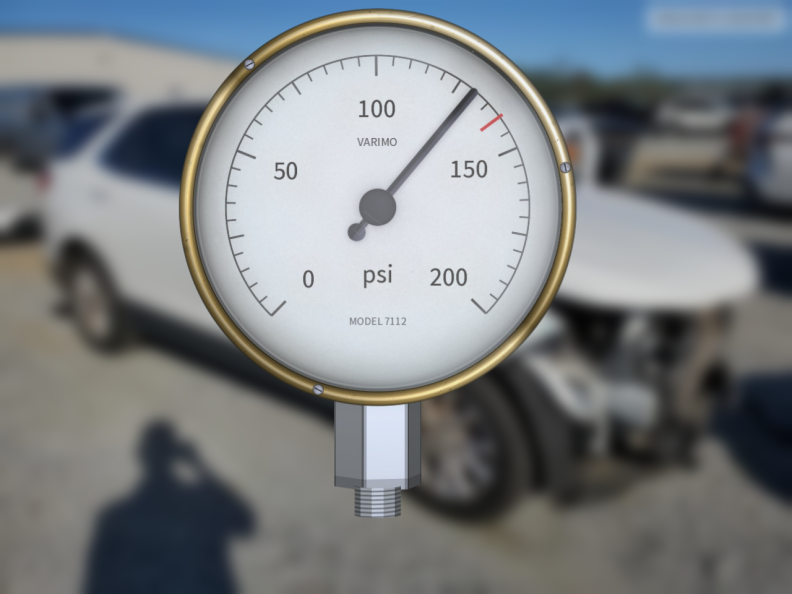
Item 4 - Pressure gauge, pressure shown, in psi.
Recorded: 130 psi
